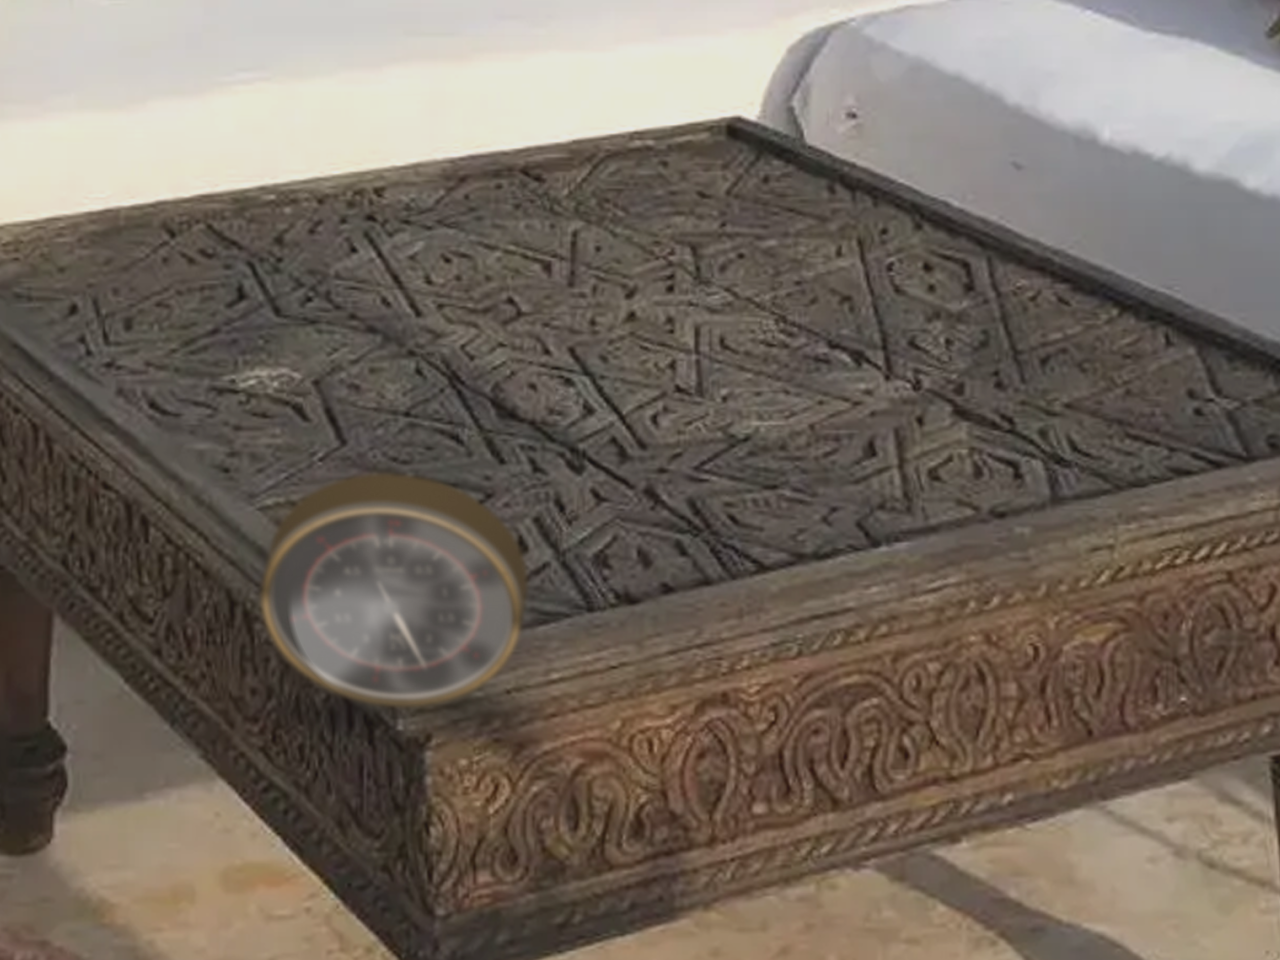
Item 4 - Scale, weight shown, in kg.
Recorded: 2.25 kg
